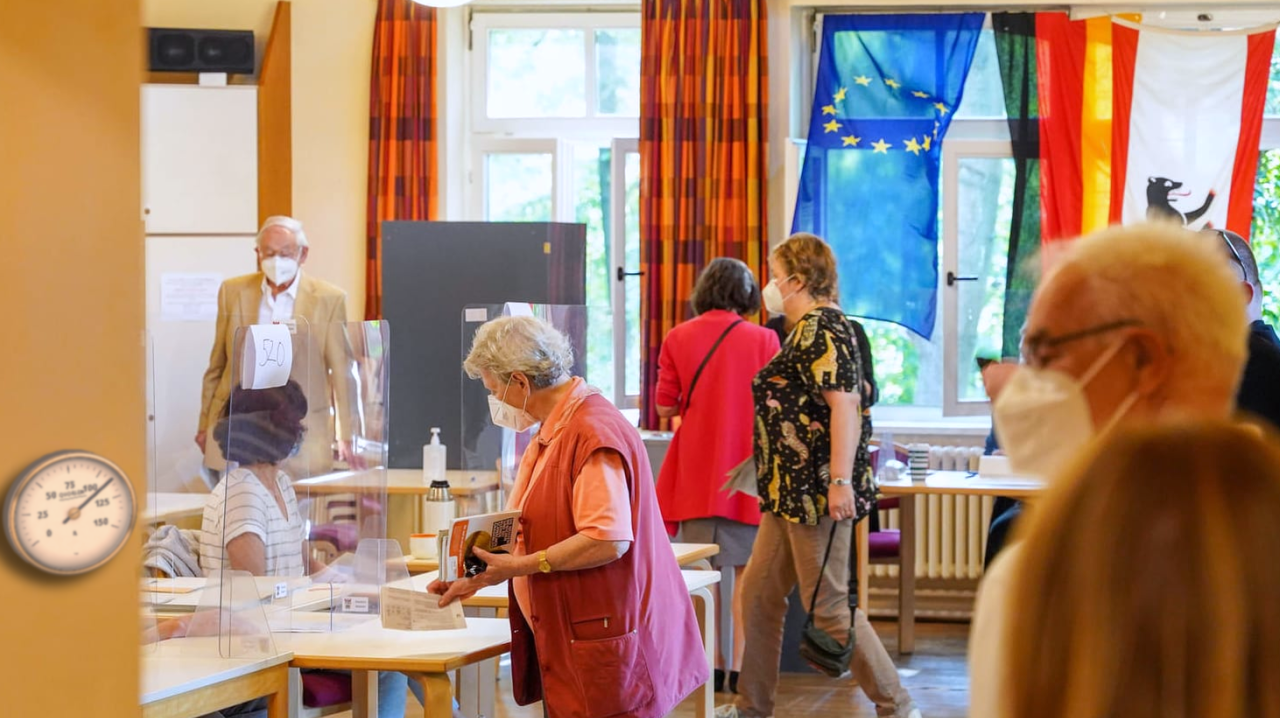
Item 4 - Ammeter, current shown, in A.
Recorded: 110 A
